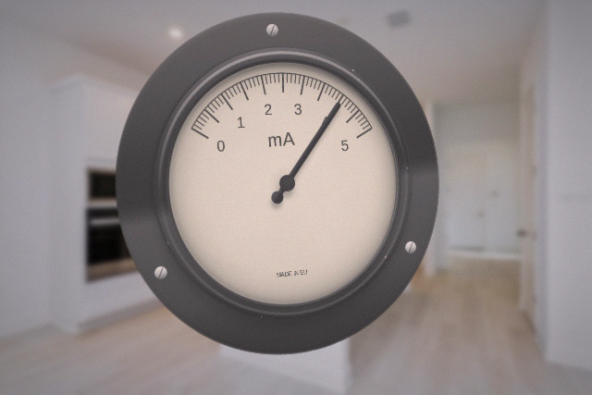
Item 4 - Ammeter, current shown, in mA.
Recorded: 4 mA
